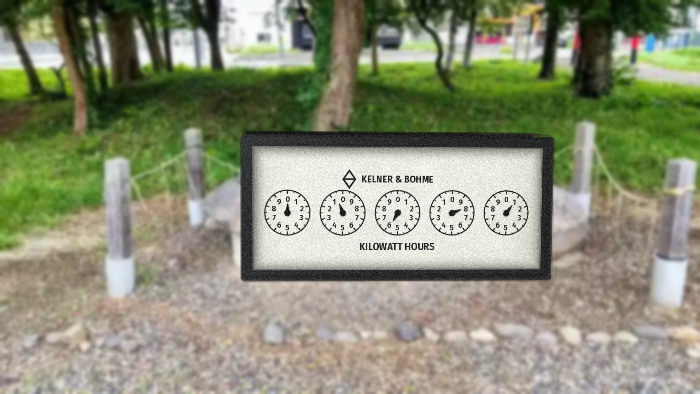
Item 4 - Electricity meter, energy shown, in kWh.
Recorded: 581 kWh
